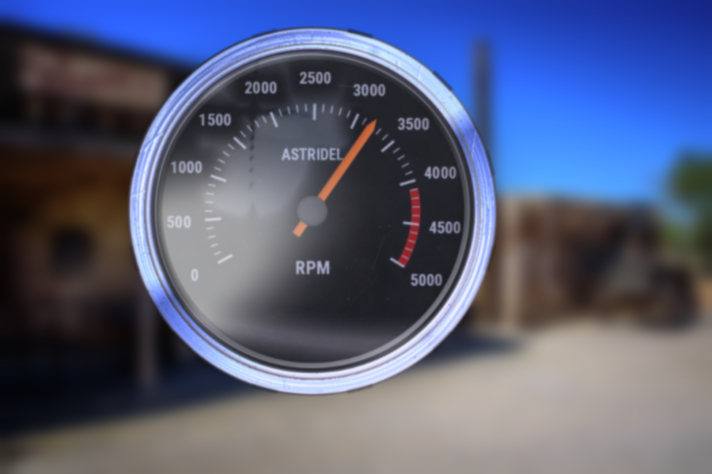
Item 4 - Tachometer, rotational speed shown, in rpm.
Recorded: 3200 rpm
